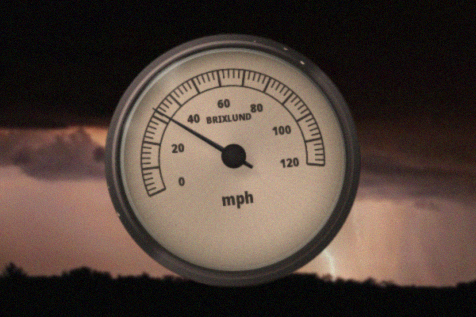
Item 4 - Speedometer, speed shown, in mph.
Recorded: 32 mph
